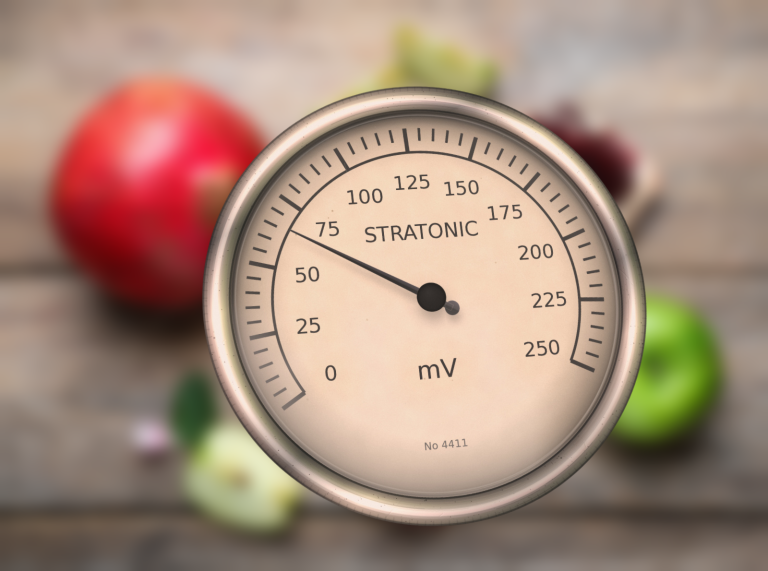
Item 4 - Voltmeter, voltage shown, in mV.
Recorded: 65 mV
